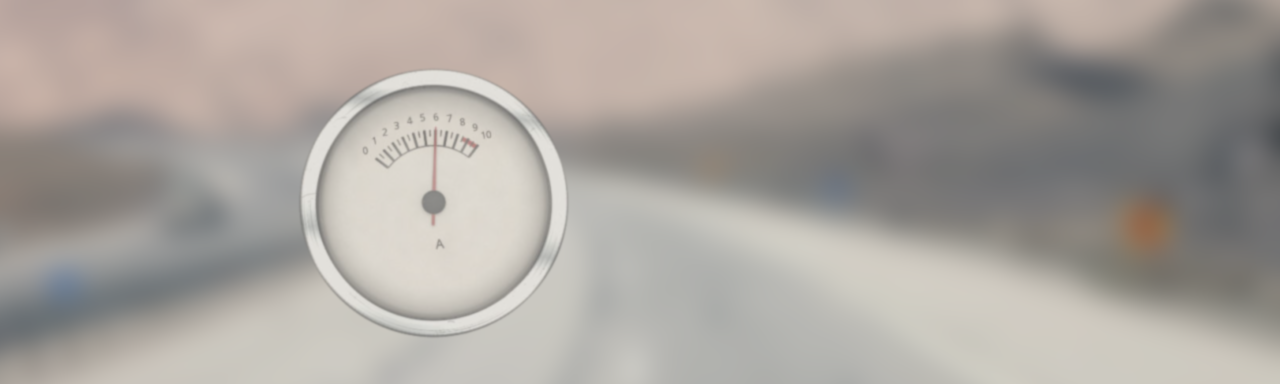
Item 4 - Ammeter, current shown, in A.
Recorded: 6 A
